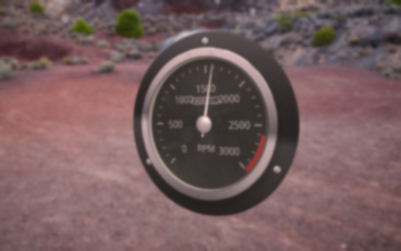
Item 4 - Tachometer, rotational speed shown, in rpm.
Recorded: 1600 rpm
